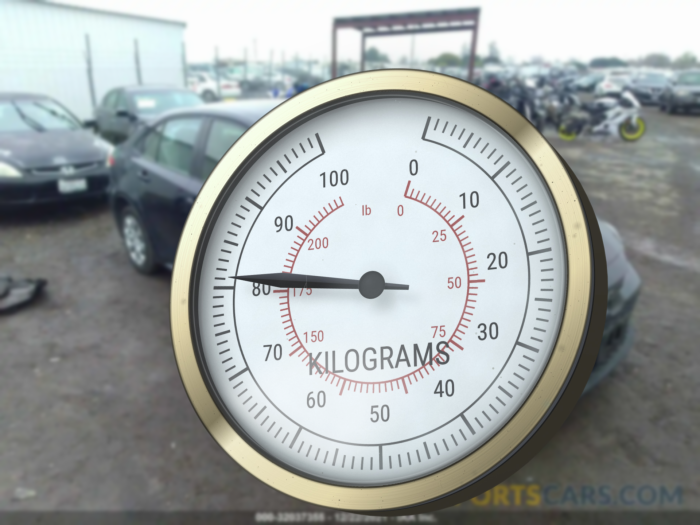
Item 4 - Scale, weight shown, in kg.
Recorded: 81 kg
